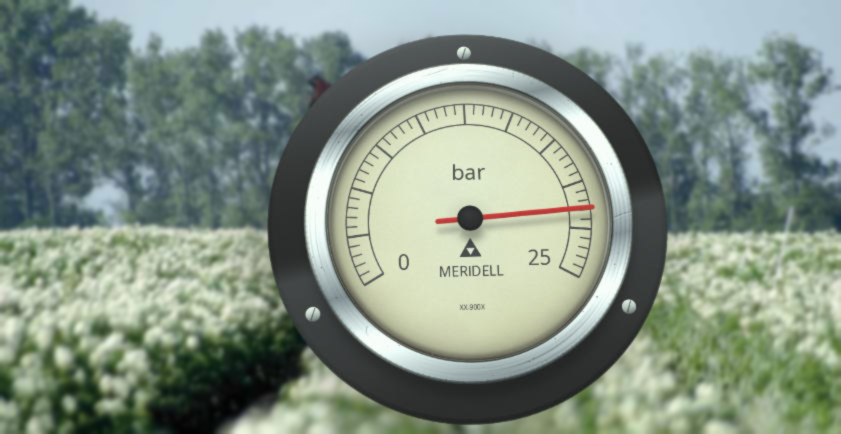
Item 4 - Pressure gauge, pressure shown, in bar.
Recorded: 21.5 bar
